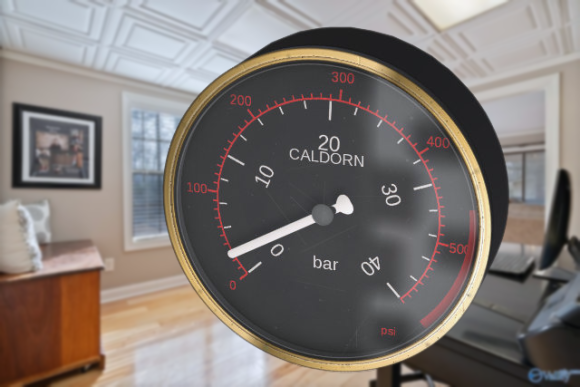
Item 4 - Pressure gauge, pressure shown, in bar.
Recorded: 2 bar
